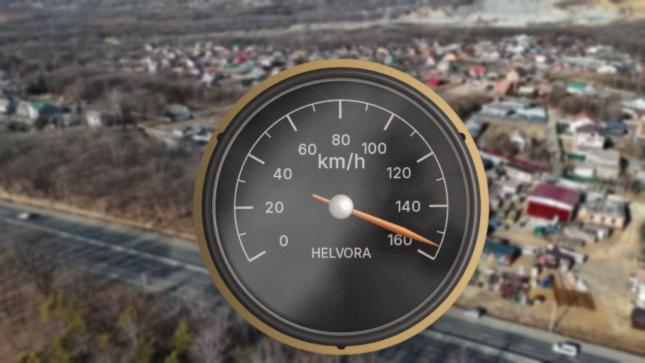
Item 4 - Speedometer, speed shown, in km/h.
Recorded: 155 km/h
